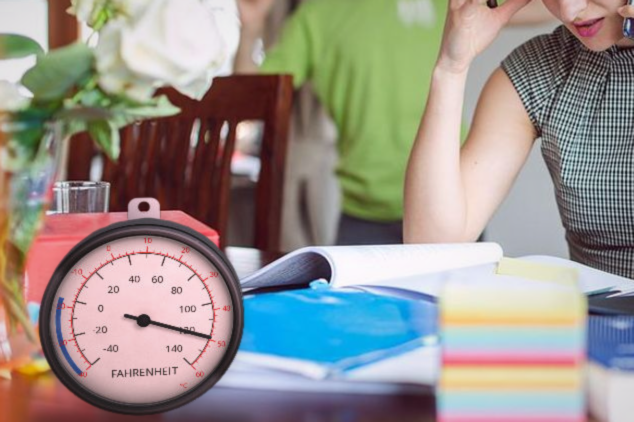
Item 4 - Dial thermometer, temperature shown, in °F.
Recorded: 120 °F
